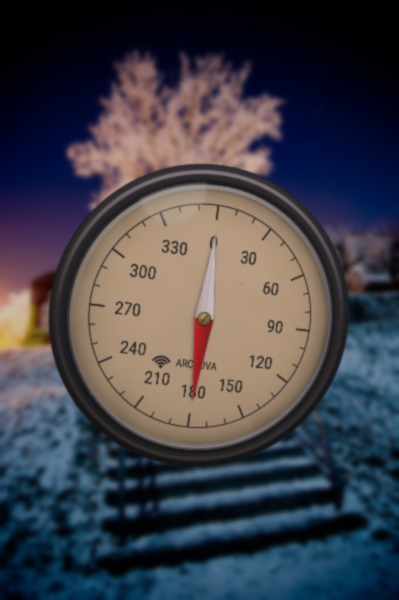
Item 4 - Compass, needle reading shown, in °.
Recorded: 180 °
